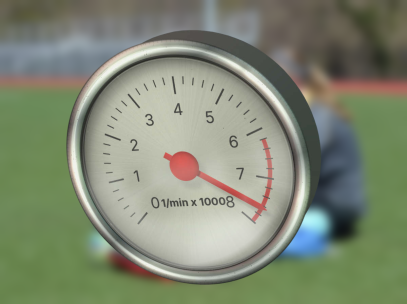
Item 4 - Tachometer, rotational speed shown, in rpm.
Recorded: 7600 rpm
